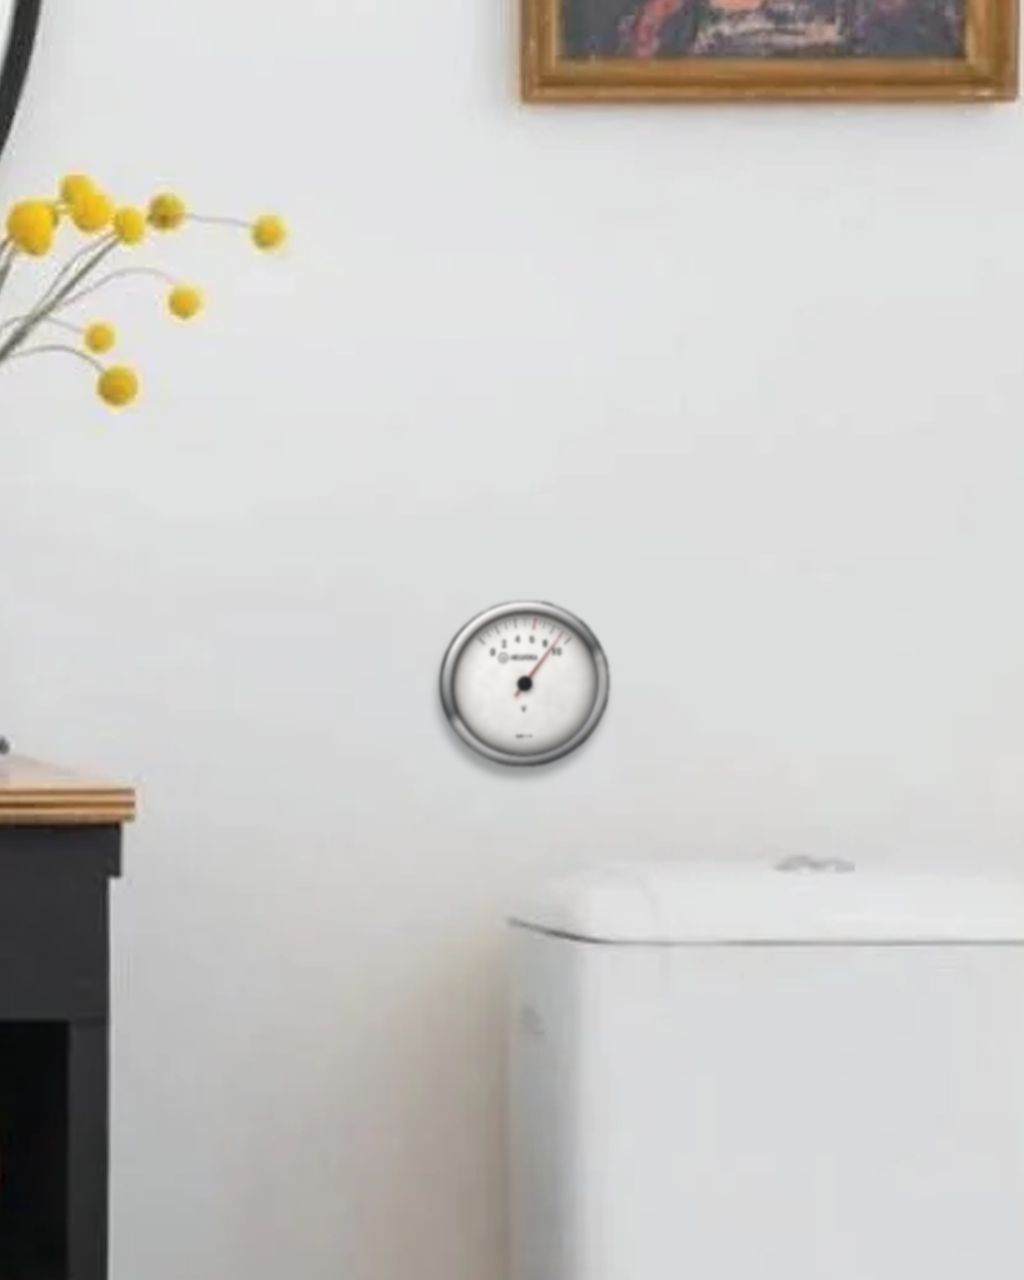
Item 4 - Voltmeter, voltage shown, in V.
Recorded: 9 V
